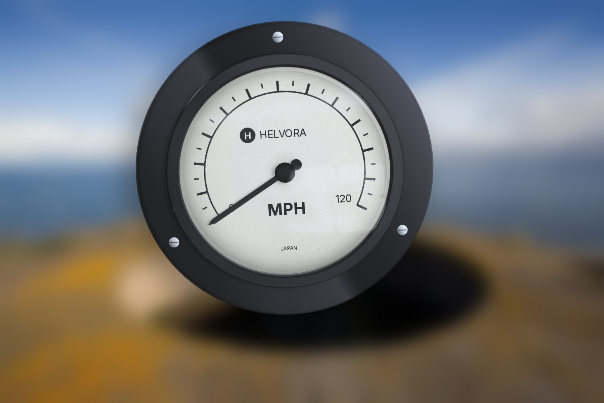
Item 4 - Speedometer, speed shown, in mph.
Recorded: 0 mph
